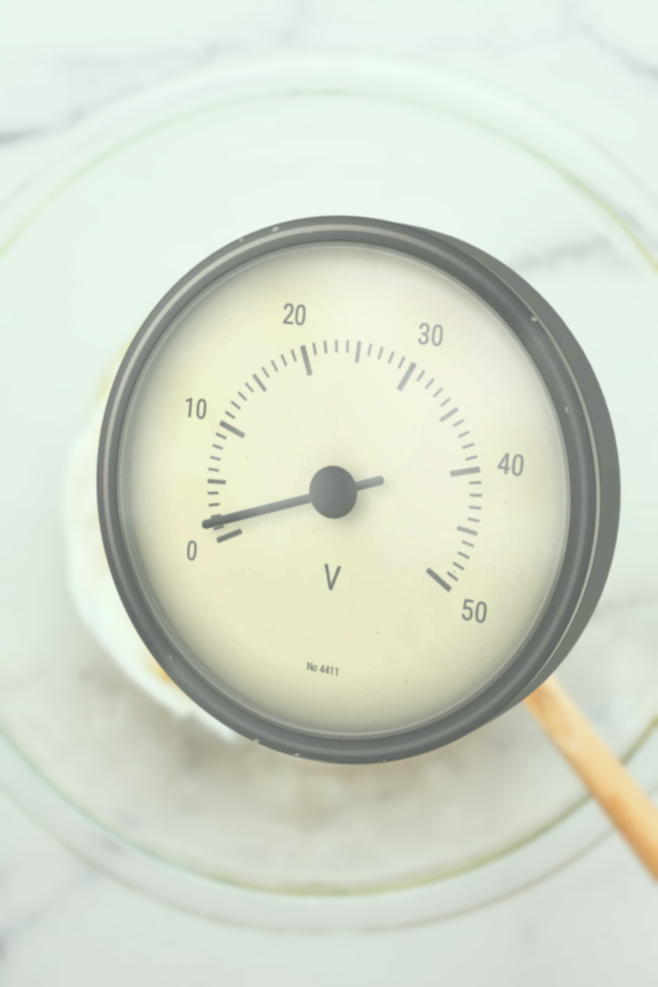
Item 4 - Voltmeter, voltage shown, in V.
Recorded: 1.5 V
